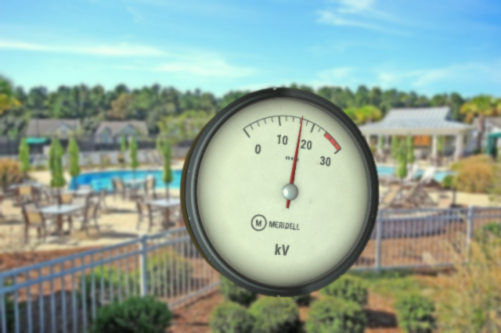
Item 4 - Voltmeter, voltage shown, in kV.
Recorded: 16 kV
